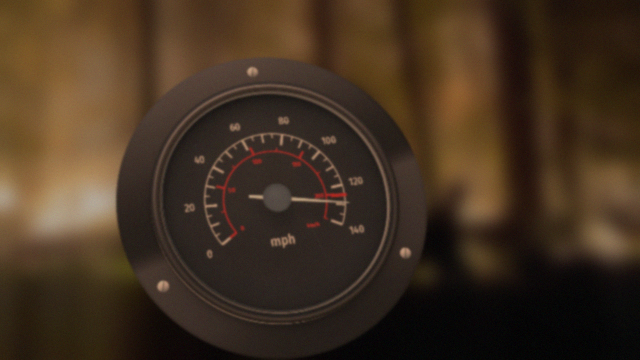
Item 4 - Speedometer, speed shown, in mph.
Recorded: 130 mph
